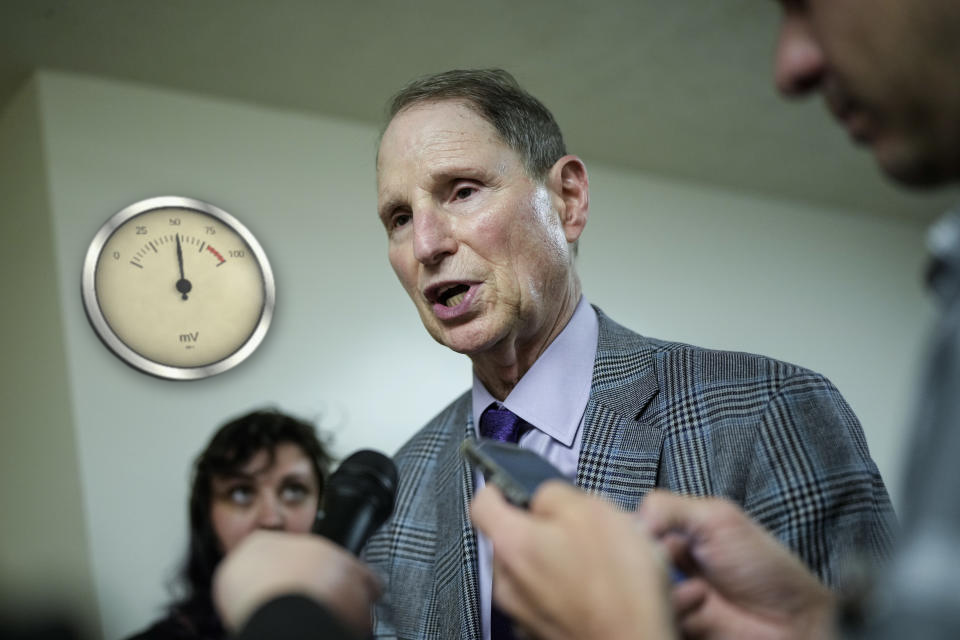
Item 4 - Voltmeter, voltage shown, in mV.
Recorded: 50 mV
